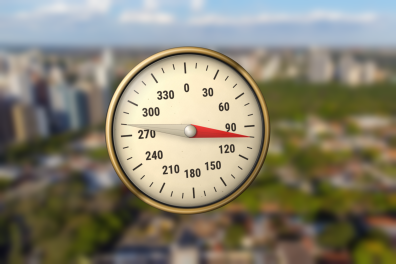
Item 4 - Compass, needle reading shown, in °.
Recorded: 100 °
